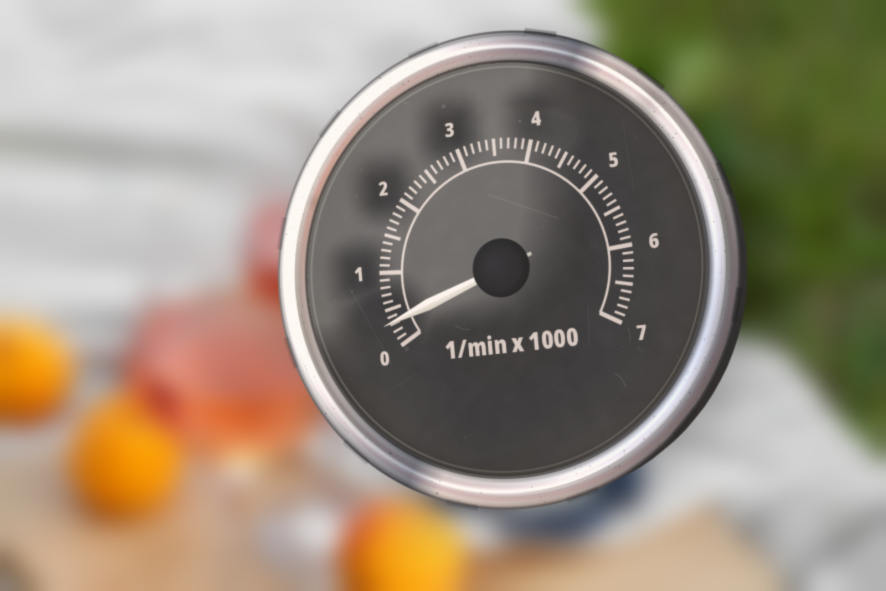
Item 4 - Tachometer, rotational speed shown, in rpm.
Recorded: 300 rpm
